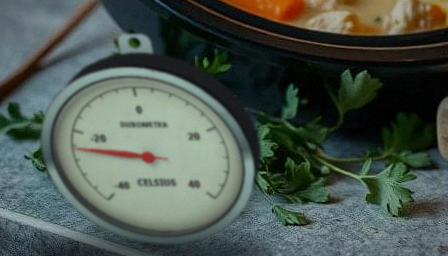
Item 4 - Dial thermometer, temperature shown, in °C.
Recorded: -24 °C
